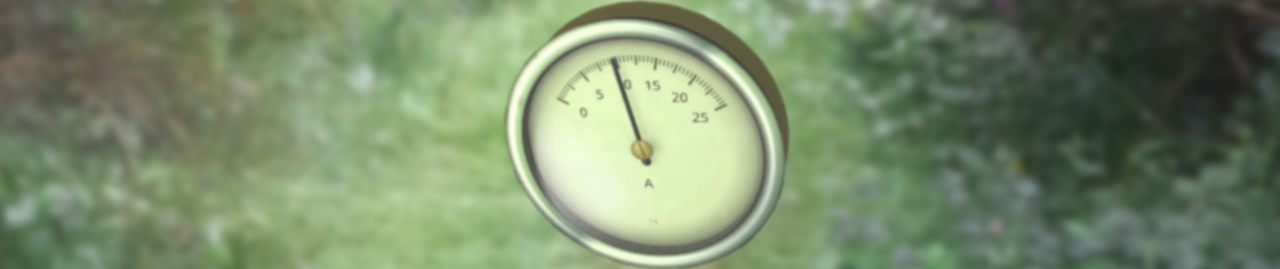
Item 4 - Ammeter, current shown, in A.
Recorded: 10 A
